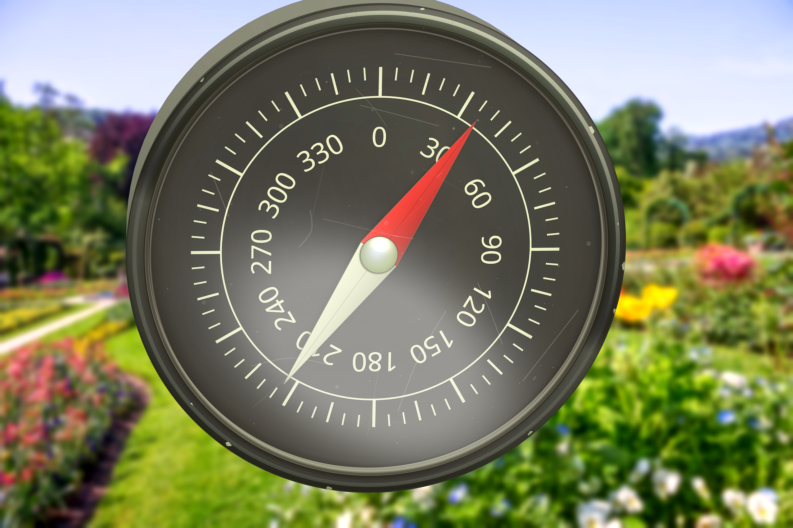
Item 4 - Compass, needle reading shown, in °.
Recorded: 35 °
